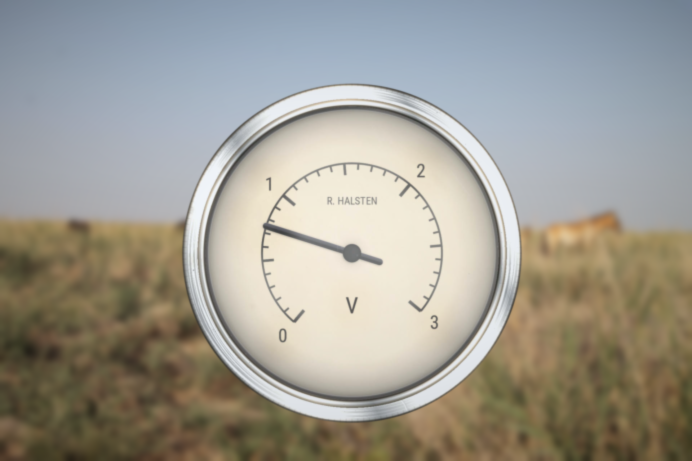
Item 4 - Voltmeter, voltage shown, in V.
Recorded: 0.75 V
